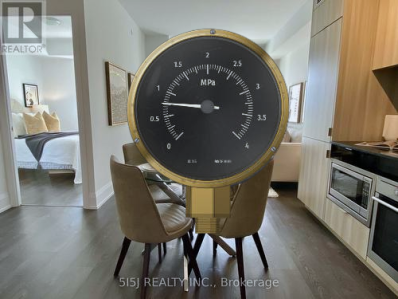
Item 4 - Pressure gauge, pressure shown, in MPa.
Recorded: 0.75 MPa
